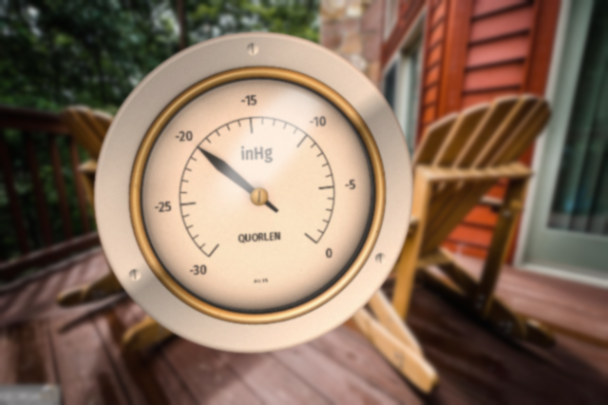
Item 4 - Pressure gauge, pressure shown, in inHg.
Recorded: -20 inHg
